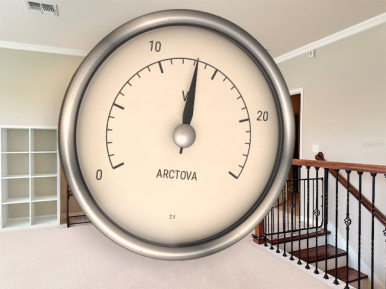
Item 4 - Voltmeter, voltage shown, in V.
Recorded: 13 V
